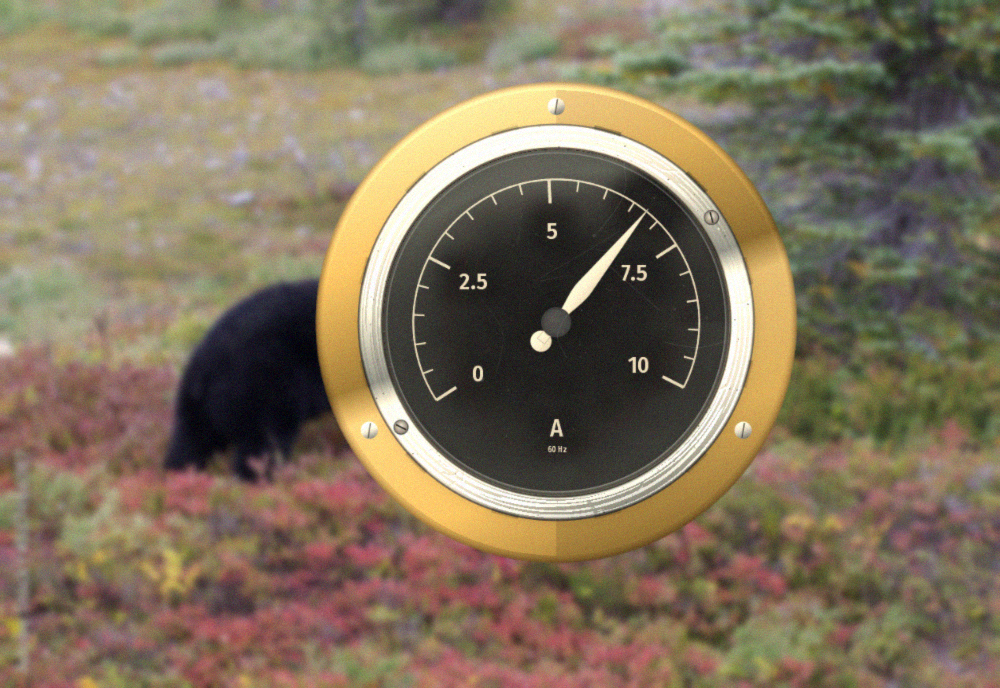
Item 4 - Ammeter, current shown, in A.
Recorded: 6.75 A
